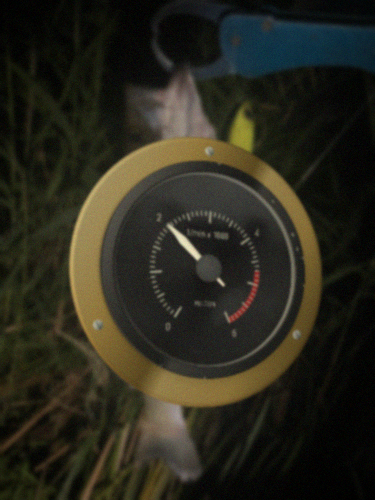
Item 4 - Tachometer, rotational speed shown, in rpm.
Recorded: 2000 rpm
